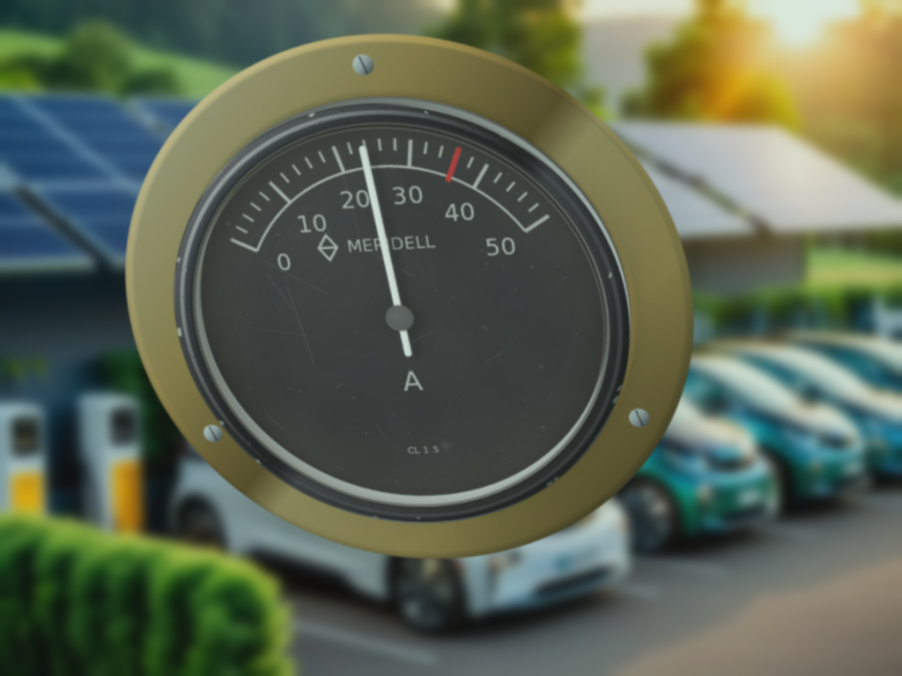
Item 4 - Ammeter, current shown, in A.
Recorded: 24 A
